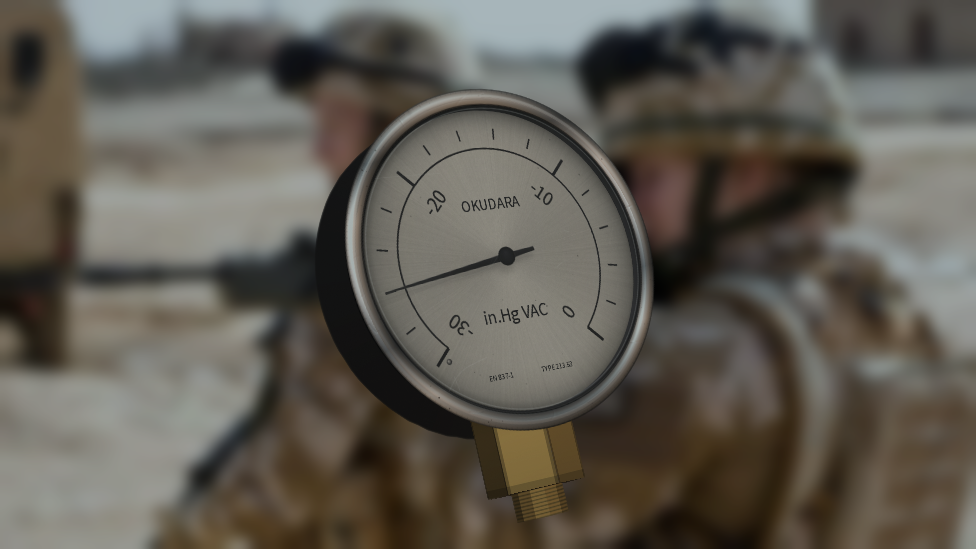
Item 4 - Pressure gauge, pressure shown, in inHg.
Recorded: -26 inHg
